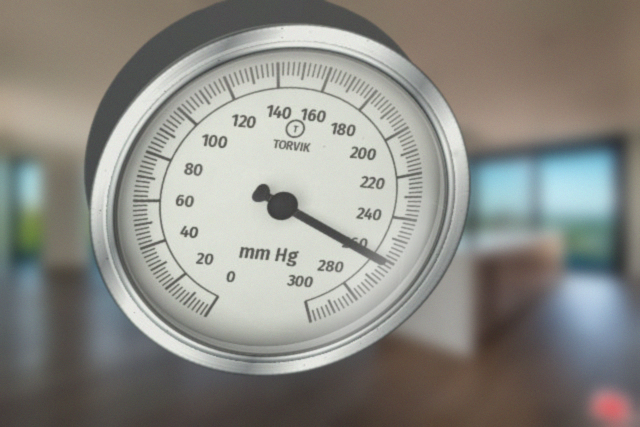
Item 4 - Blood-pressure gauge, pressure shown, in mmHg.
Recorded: 260 mmHg
